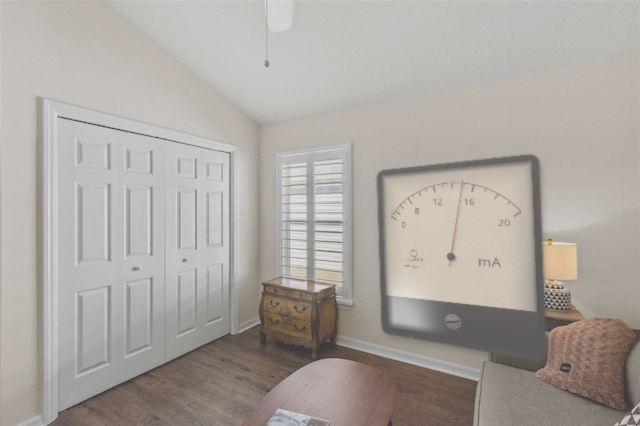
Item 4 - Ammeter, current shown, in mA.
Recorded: 15 mA
